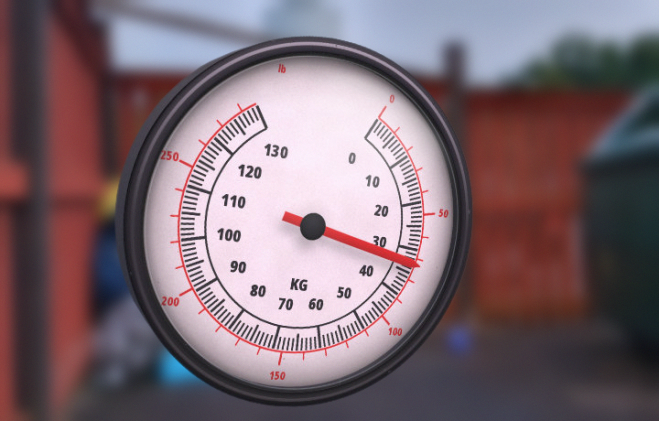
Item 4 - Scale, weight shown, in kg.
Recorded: 33 kg
